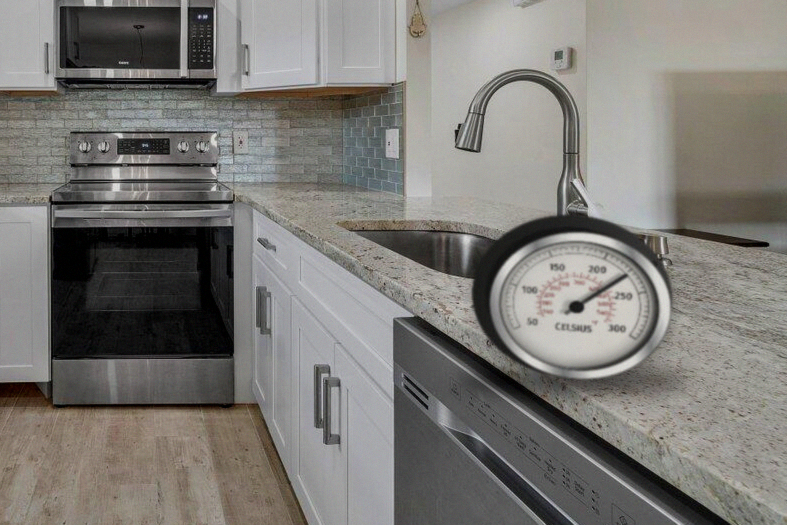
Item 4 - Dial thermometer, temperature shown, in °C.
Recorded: 225 °C
